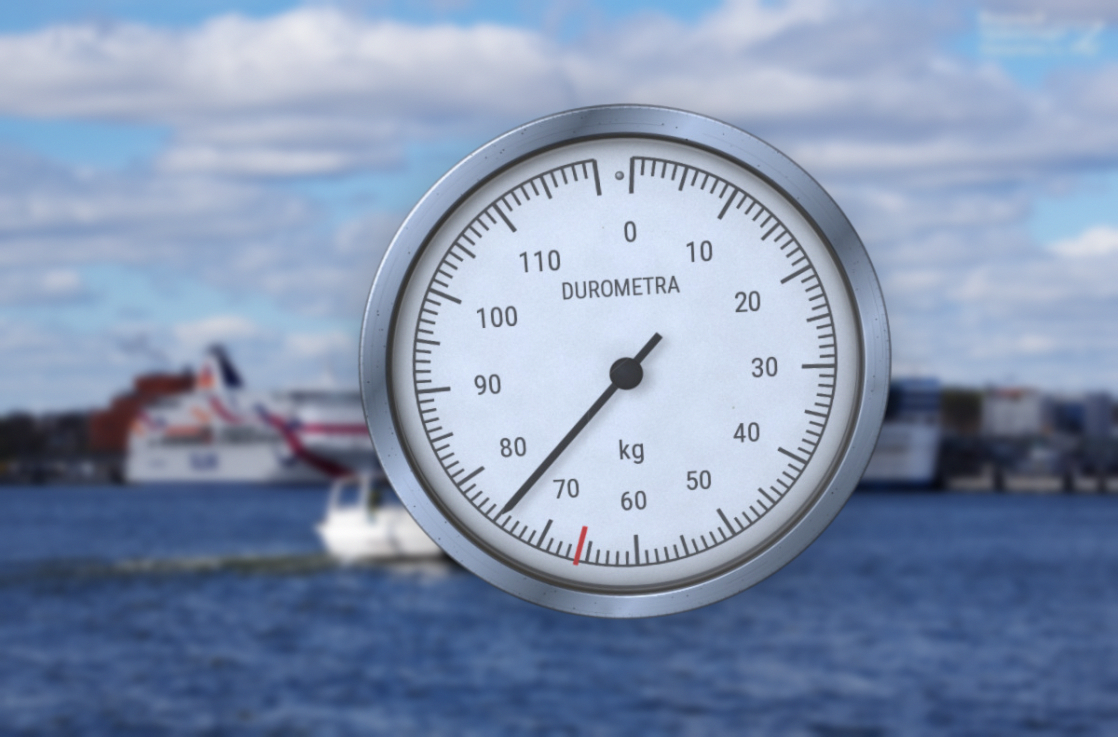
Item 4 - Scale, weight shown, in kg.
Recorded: 75 kg
